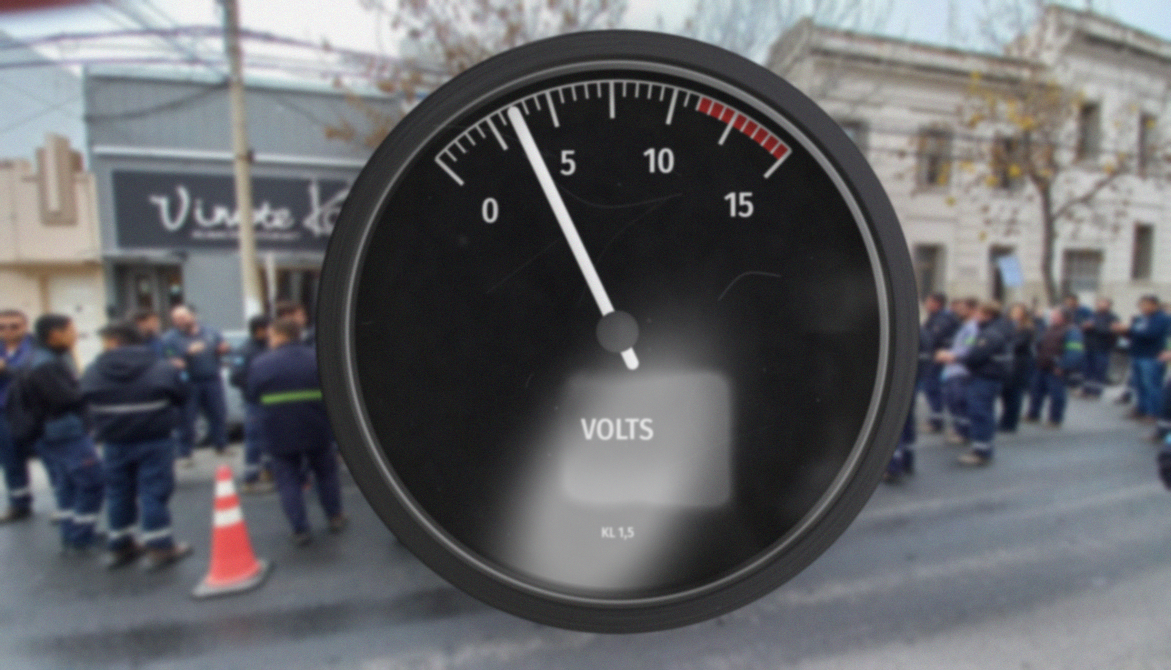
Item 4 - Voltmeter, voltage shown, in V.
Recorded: 3.5 V
